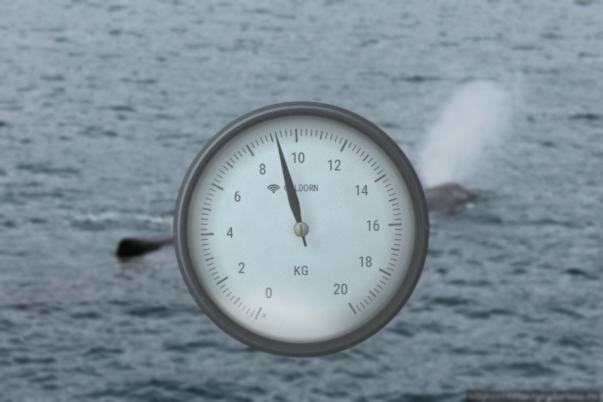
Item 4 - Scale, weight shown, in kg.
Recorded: 9.2 kg
